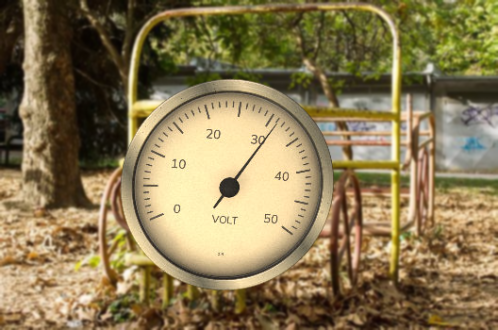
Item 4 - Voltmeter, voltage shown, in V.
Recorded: 31 V
